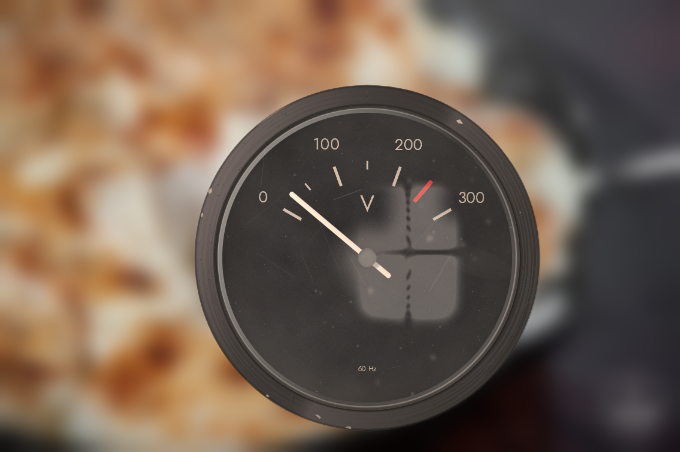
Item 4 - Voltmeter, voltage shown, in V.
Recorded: 25 V
